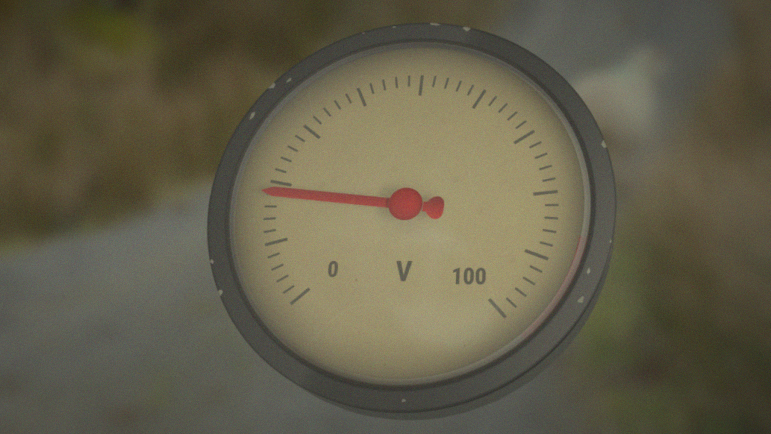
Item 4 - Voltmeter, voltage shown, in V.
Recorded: 18 V
